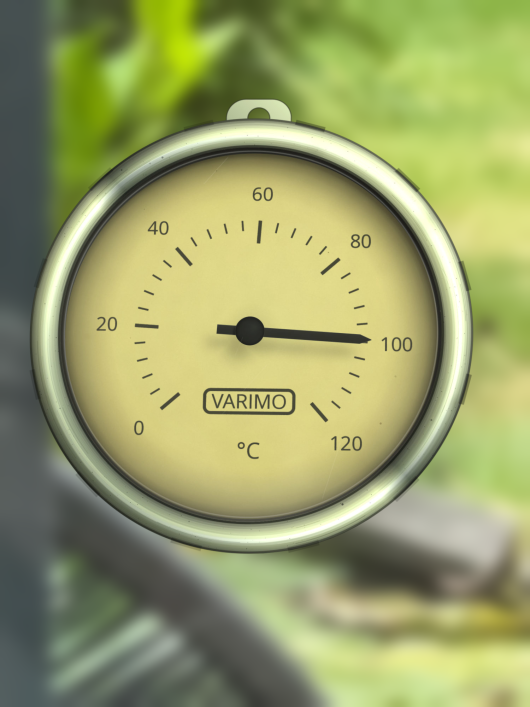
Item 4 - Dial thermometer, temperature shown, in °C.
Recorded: 100 °C
